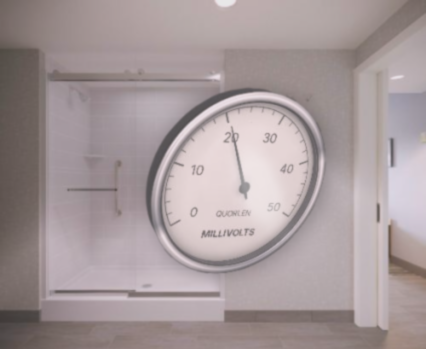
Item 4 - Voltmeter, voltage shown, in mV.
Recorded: 20 mV
